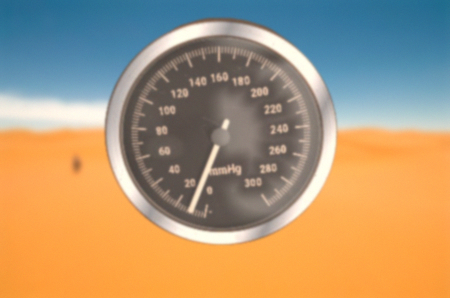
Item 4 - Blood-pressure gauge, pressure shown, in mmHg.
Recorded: 10 mmHg
